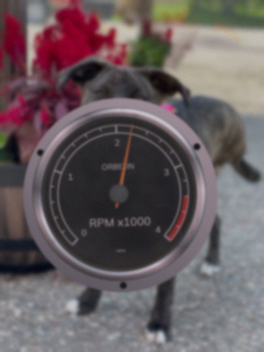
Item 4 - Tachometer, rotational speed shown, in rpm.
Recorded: 2200 rpm
